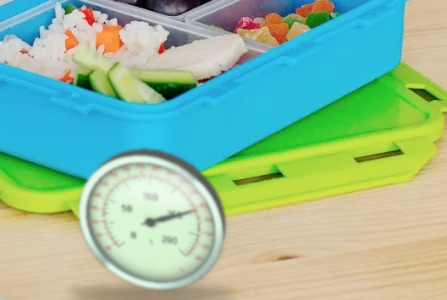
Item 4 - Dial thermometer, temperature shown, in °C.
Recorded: 150 °C
